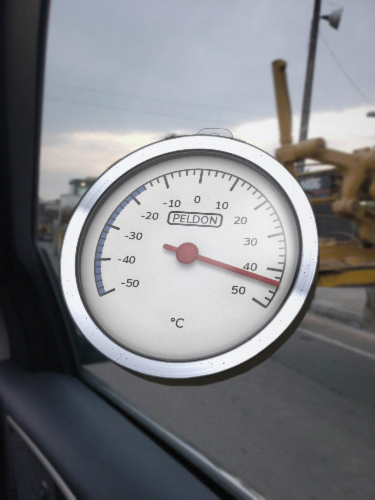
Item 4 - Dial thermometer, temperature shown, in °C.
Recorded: 44 °C
